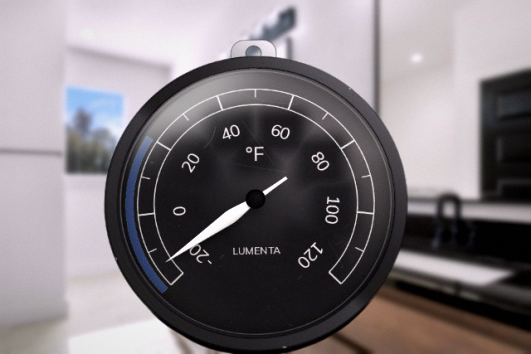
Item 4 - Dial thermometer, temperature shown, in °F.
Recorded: -15 °F
